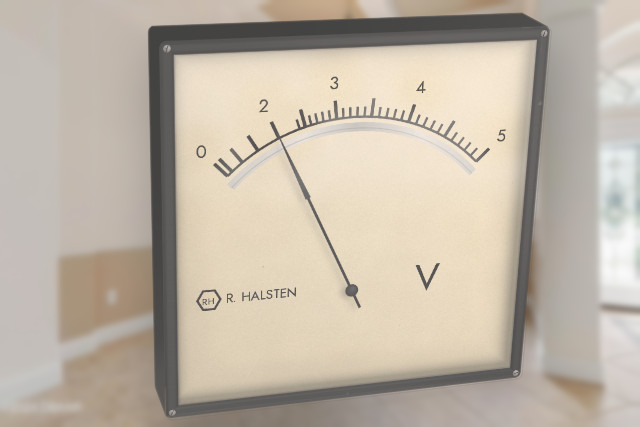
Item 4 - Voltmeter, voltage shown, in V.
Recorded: 2 V
